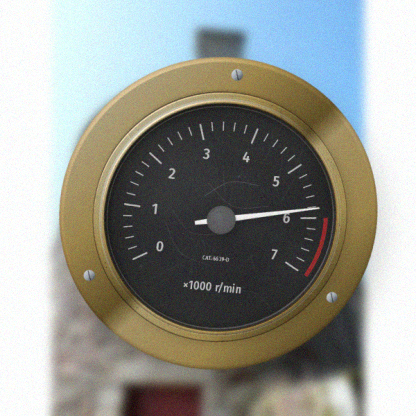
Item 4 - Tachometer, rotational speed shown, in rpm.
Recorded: 5800 rpm
